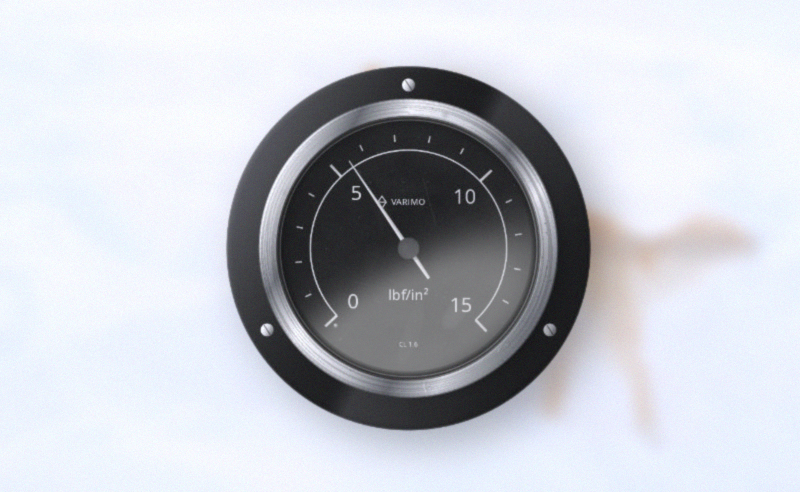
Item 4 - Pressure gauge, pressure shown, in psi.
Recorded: 5.5 psi
